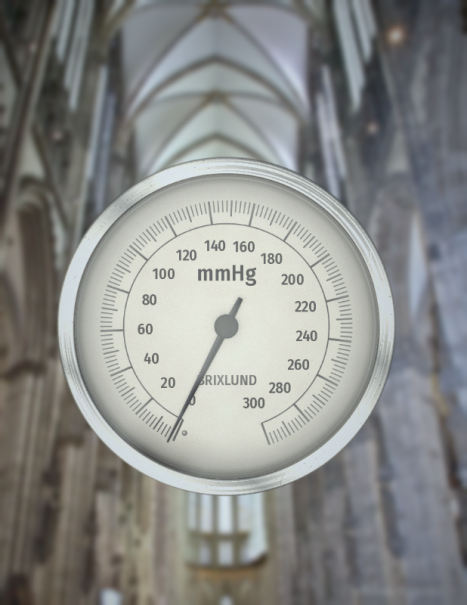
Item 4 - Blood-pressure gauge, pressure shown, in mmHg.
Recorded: 2 mmHg
